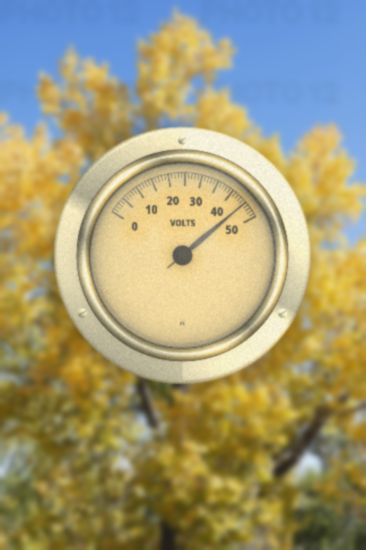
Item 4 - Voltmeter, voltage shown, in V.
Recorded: 45 V
